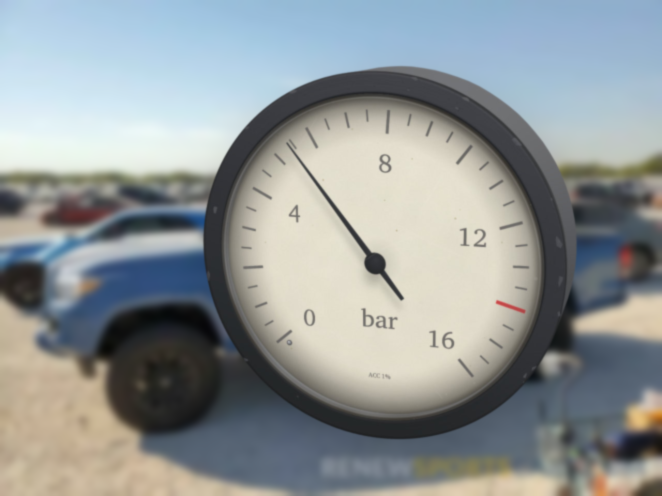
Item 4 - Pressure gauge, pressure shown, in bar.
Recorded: 5.5 bar
